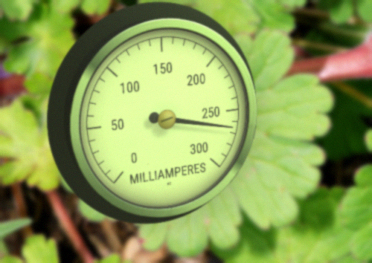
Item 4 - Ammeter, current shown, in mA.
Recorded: 265 mA
